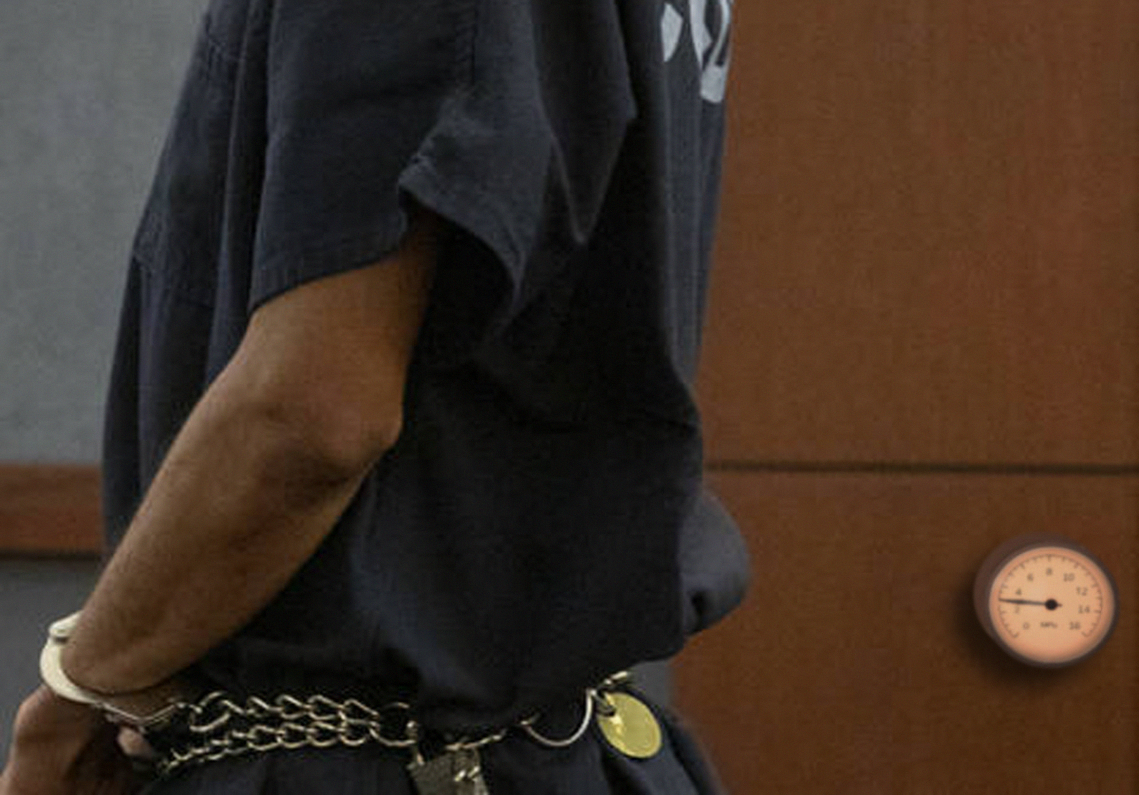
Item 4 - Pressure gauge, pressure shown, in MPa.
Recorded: 3 MPa
